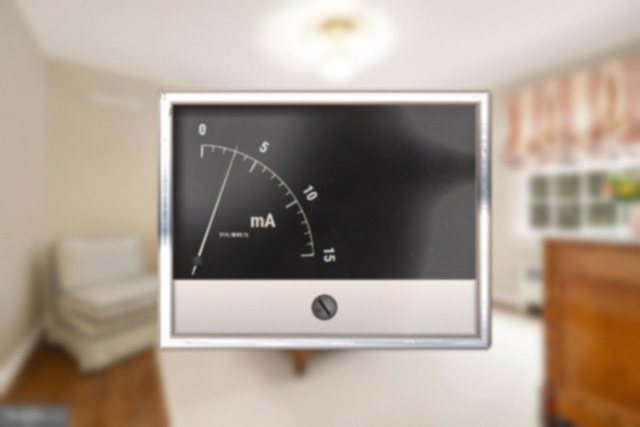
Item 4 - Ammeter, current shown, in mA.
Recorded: 3 mA
